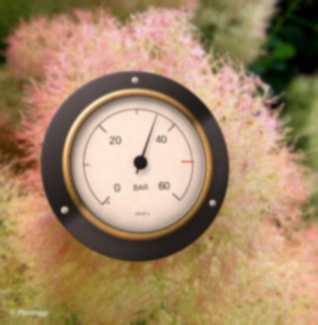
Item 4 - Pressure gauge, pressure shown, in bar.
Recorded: 35 bar
